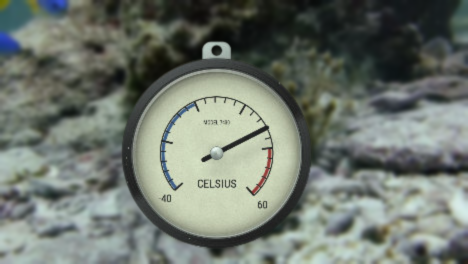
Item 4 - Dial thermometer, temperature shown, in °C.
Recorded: 32 °C
